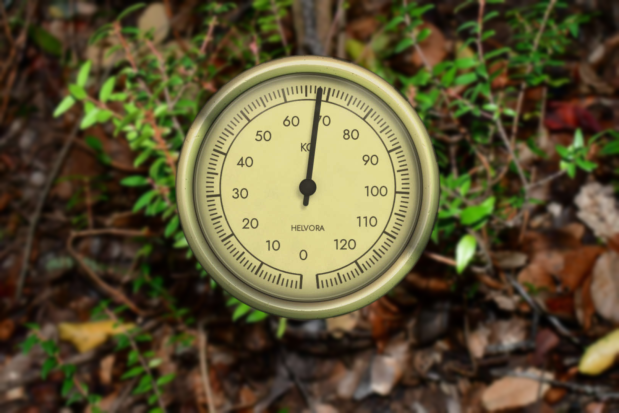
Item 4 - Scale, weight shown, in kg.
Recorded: 68 kg
